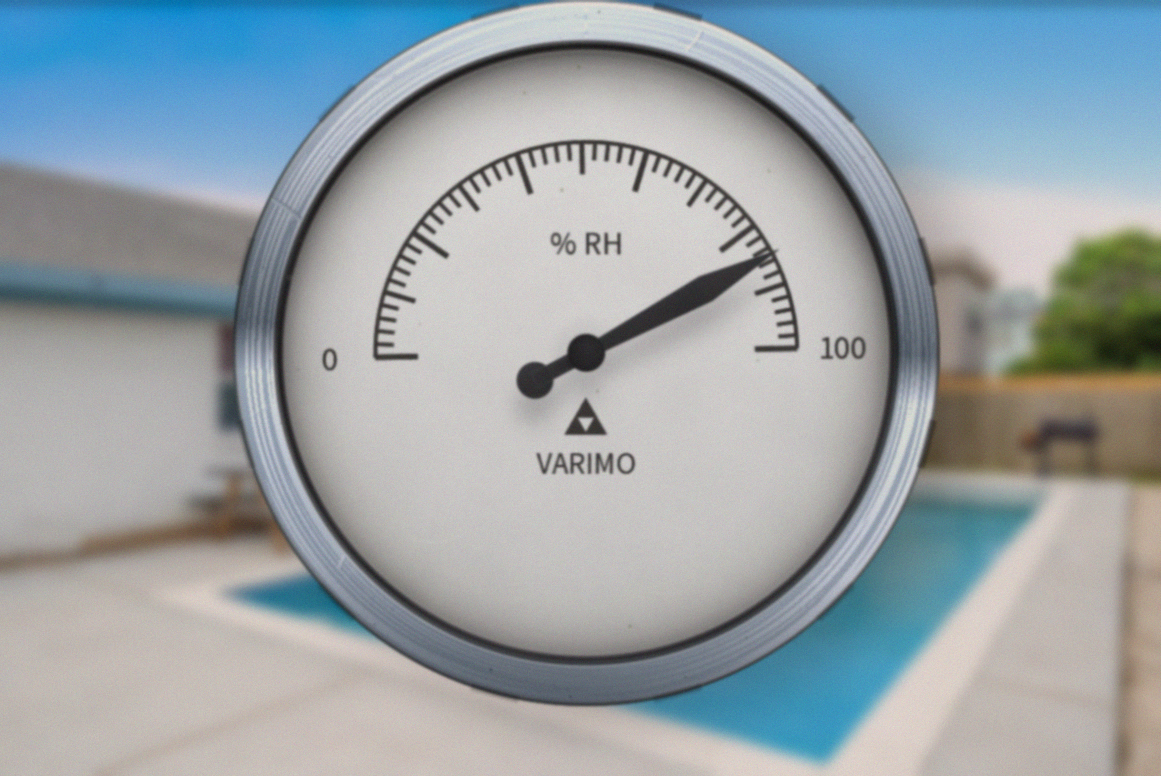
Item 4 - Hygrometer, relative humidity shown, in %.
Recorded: 85 %
